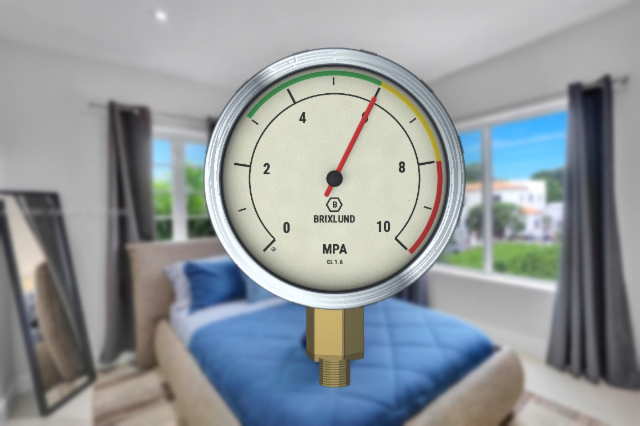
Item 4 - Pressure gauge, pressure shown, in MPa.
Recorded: 6 MPa
